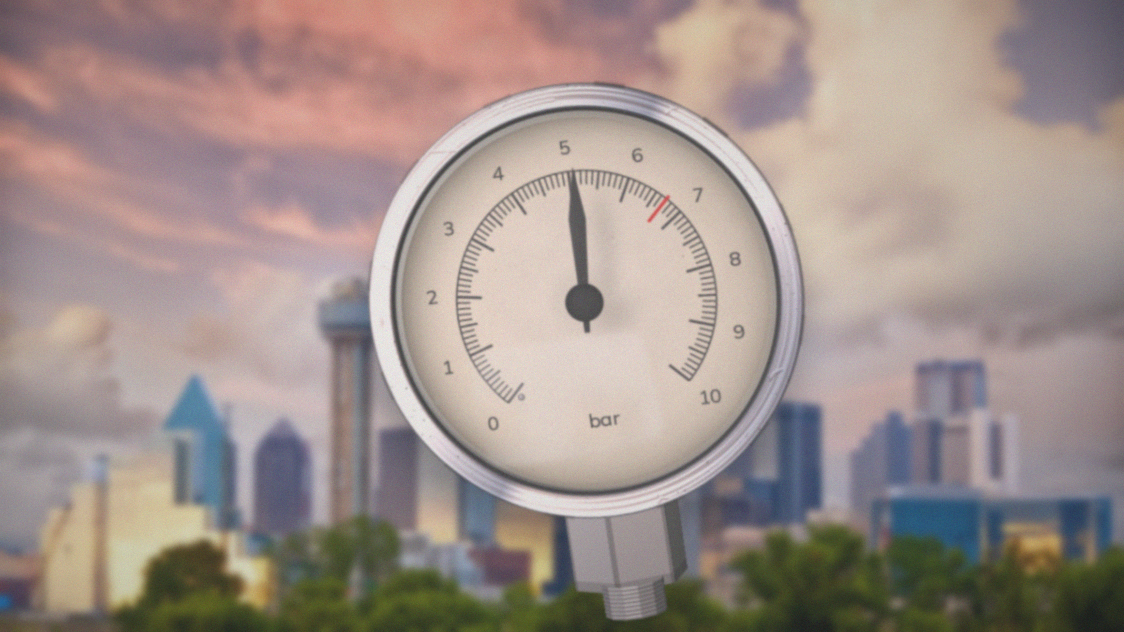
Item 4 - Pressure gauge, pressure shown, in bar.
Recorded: 5.1 bar
